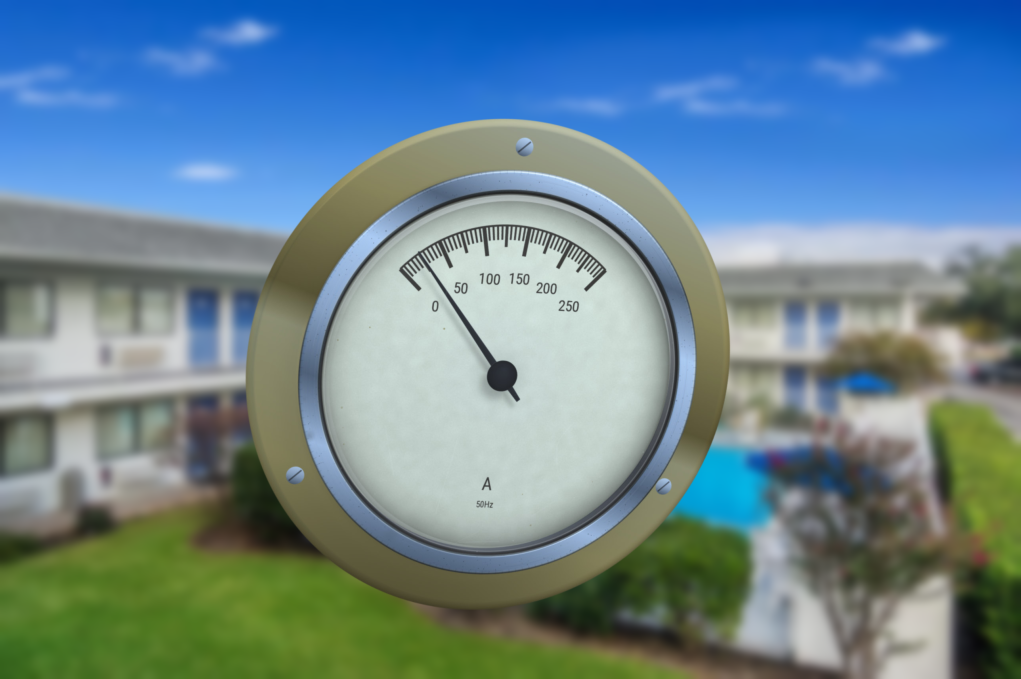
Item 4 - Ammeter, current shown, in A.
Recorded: 25 A
